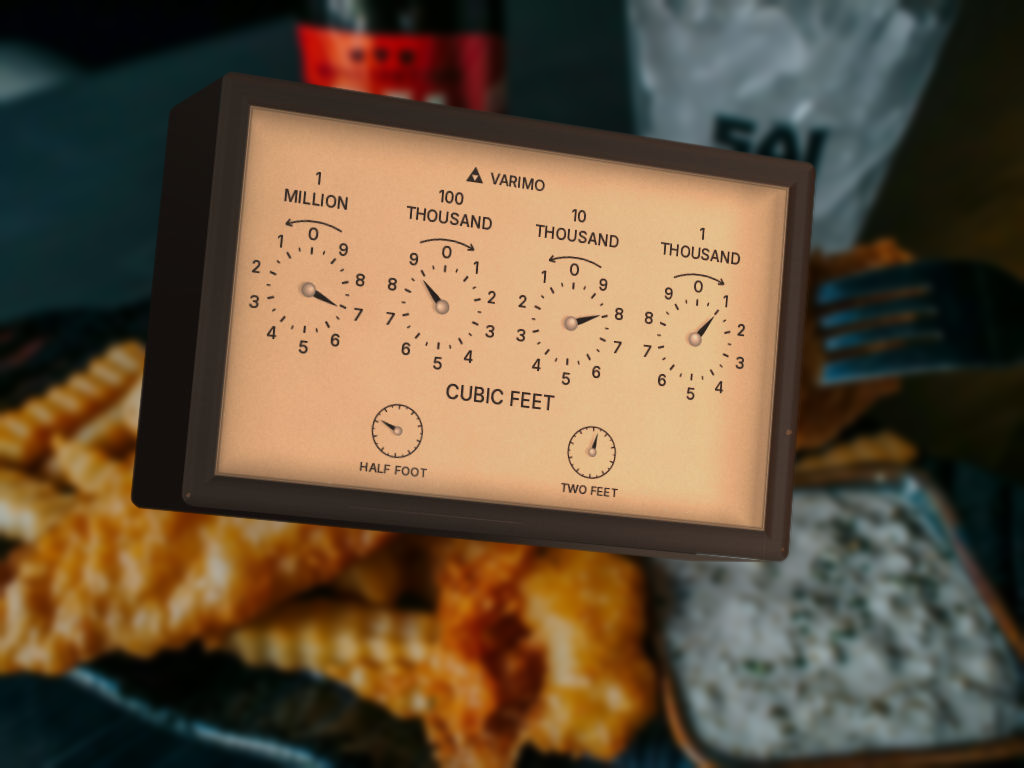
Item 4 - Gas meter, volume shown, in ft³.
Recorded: 688100 ft³
